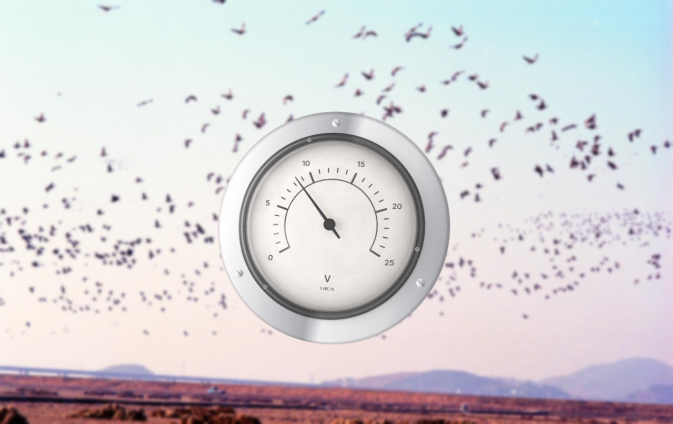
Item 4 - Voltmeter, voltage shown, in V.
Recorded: 8.5 V
